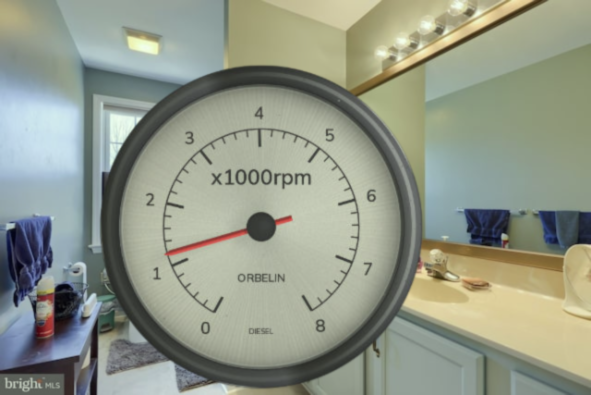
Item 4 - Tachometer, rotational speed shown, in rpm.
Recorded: 1200 rpm
